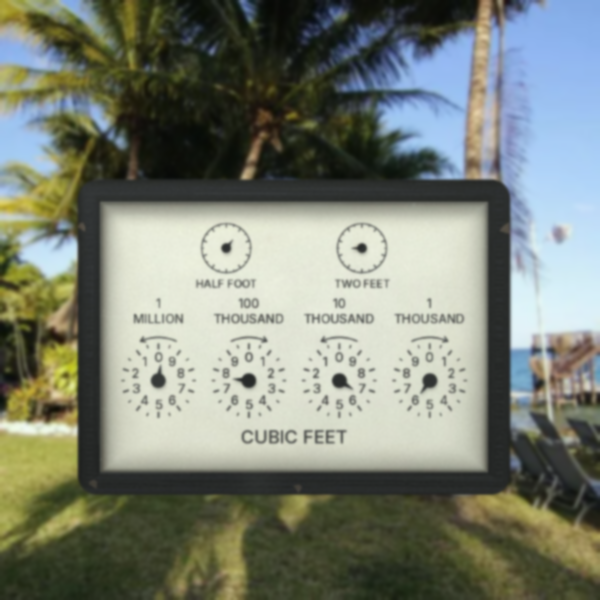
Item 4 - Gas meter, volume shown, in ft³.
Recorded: 976600 ft³
